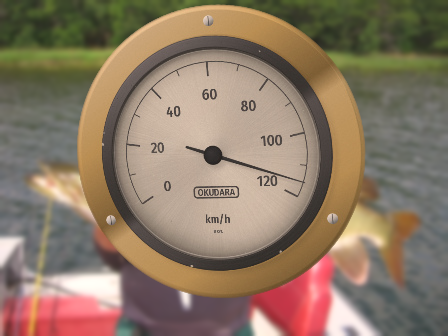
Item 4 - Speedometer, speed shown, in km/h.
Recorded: 115 km/h
